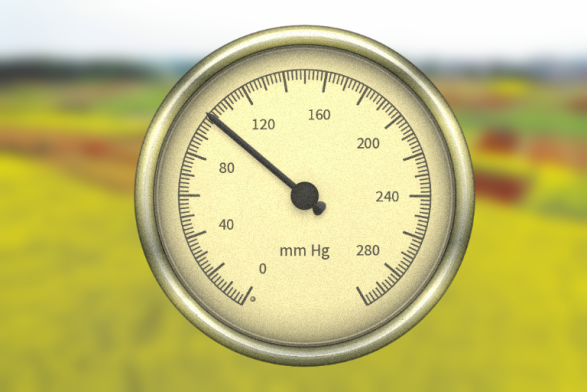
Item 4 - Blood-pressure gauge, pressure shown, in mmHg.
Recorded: 100 mmHg
